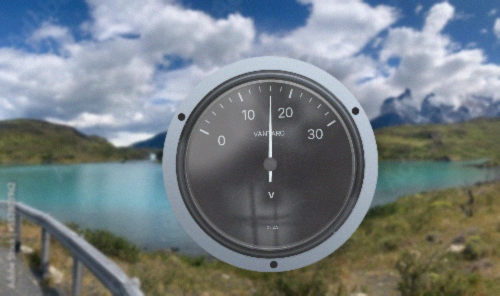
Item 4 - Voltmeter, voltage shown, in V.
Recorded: 16 V
